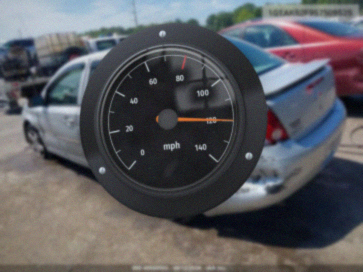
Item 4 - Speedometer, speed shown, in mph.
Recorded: 120 mph
